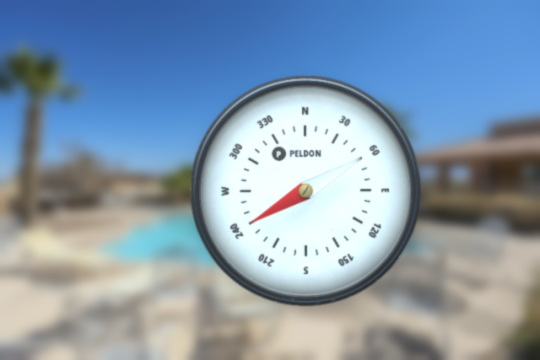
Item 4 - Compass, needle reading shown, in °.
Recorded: 240 °
